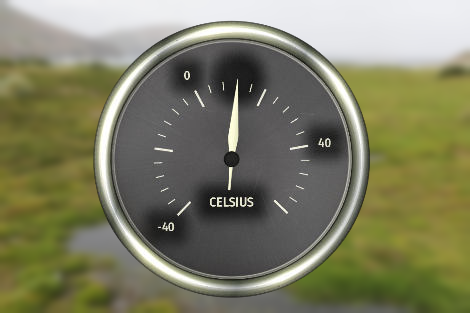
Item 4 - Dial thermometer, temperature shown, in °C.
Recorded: 12 °C
